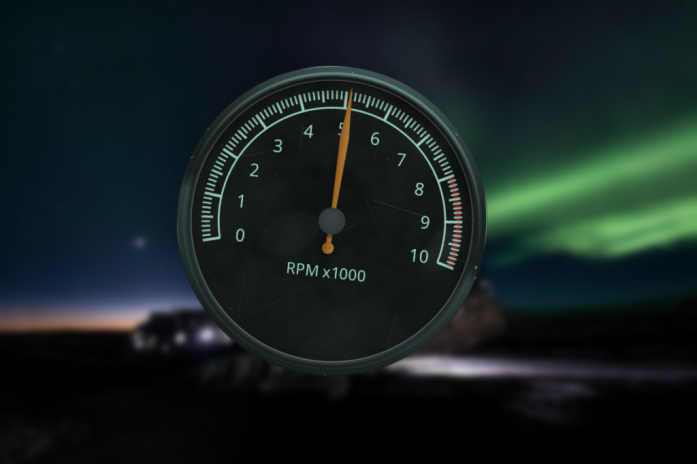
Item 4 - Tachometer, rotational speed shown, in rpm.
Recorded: 5100 rpm
